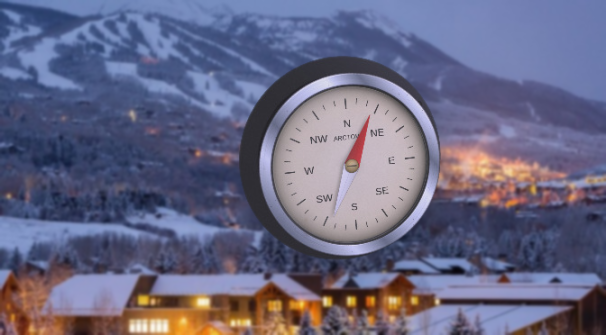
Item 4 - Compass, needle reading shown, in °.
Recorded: 25 °
